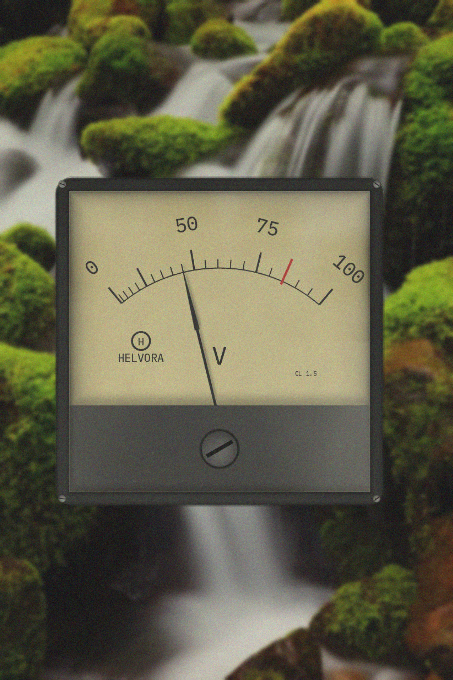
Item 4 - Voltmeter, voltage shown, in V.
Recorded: 45 V
